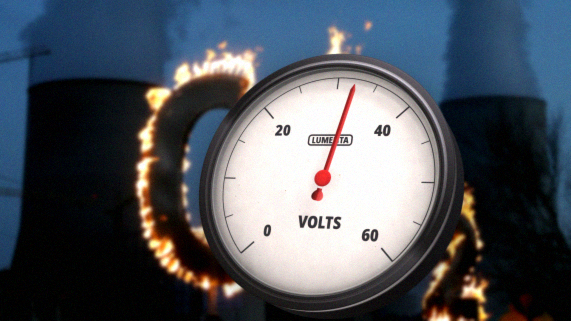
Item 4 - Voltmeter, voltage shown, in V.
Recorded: 32.5 V
